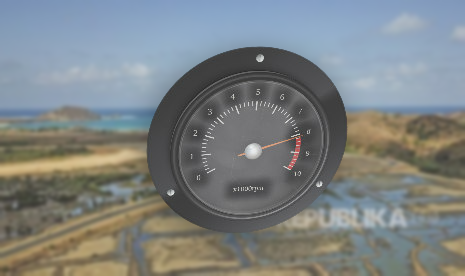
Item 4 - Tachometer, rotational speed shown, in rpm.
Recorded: 8000 rpm
